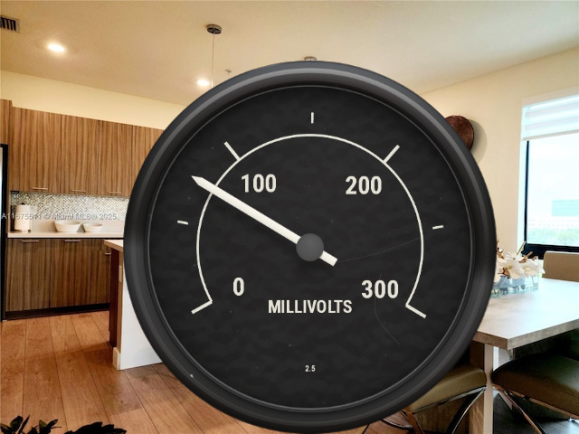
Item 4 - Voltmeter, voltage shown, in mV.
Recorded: 75 mV
